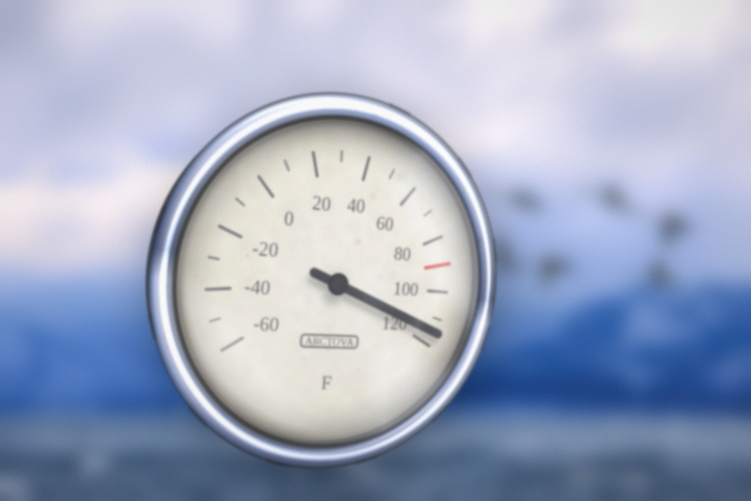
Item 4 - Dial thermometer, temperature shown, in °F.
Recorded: 115 °F
